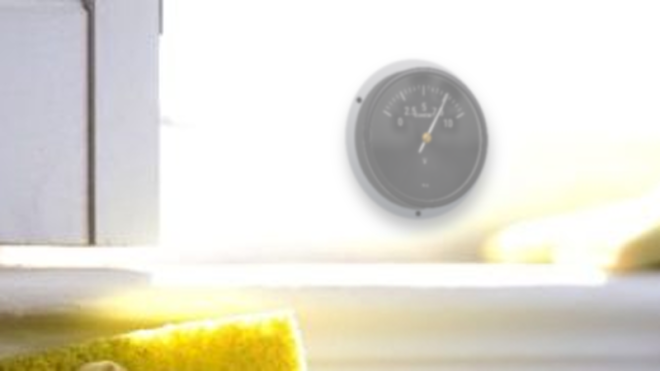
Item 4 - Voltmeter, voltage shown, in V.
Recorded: 7.5 V
